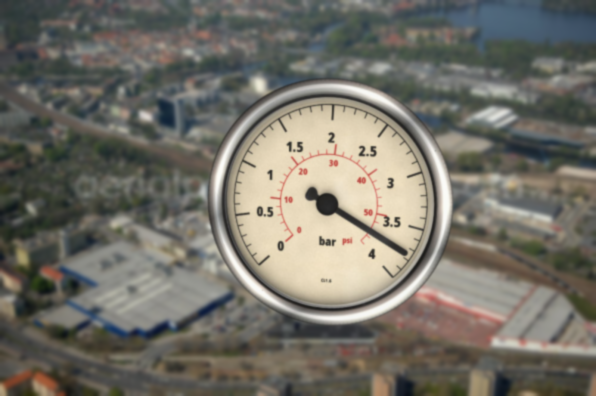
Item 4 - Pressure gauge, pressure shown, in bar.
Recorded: 3.75 bar
